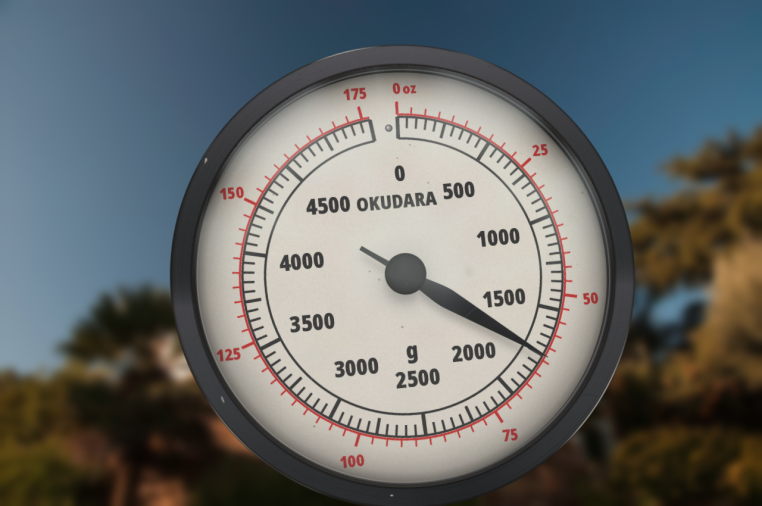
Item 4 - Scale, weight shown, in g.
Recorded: 1750 g
